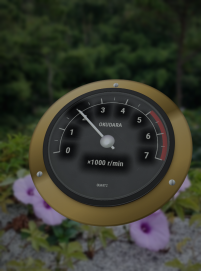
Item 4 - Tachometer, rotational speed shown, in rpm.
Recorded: 2000 rpm
